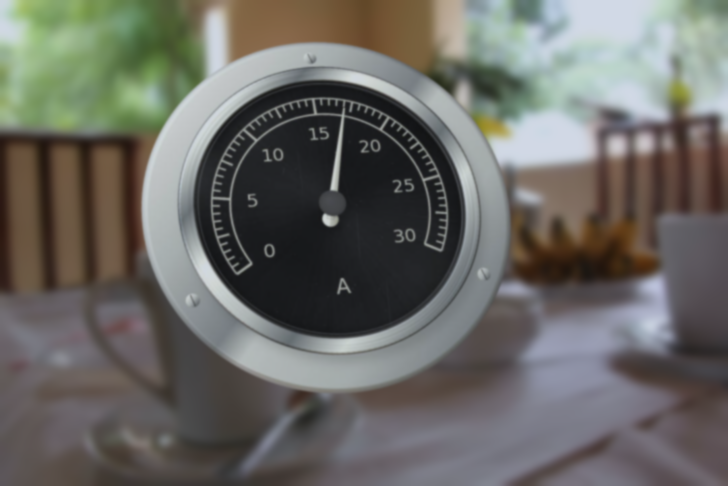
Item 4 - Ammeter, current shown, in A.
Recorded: 17 A
